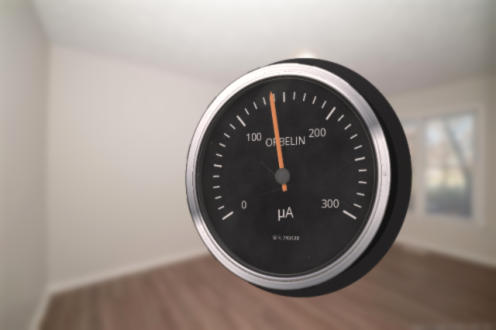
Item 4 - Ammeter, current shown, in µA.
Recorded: 140 µA
